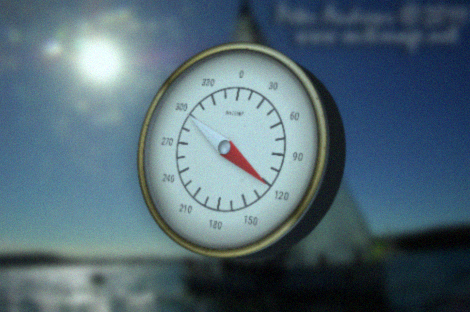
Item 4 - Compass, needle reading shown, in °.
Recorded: 120 °
